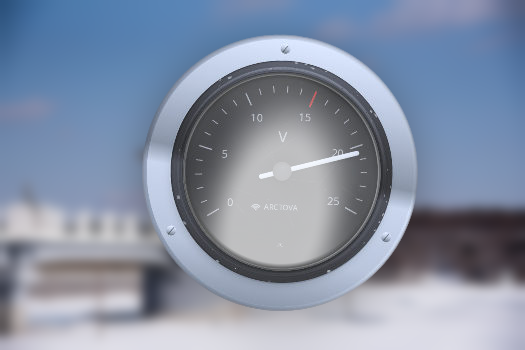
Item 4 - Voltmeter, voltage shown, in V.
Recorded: 20.5 V
